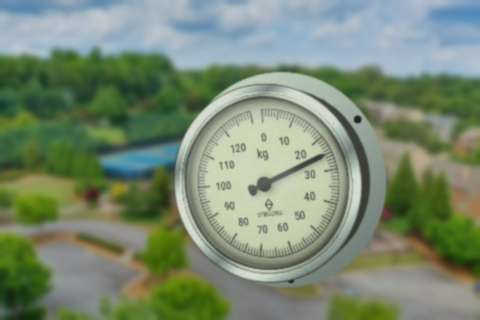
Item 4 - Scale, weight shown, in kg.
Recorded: 25 kg
